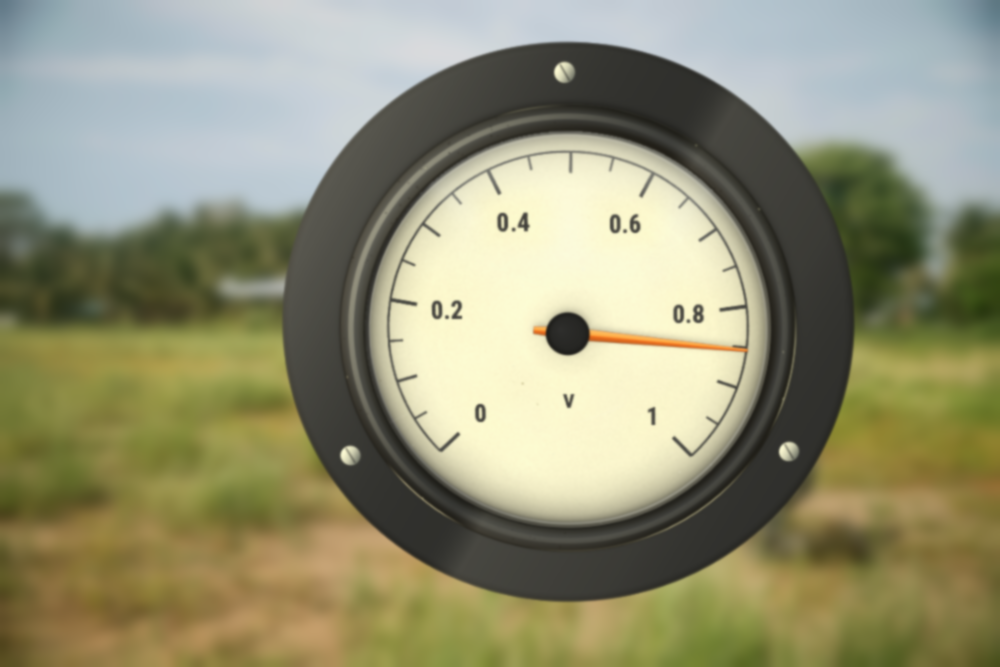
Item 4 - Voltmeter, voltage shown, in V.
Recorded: 0.85 V
